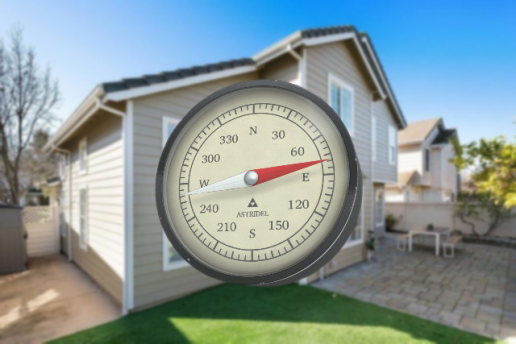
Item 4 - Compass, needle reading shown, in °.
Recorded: 80 °
